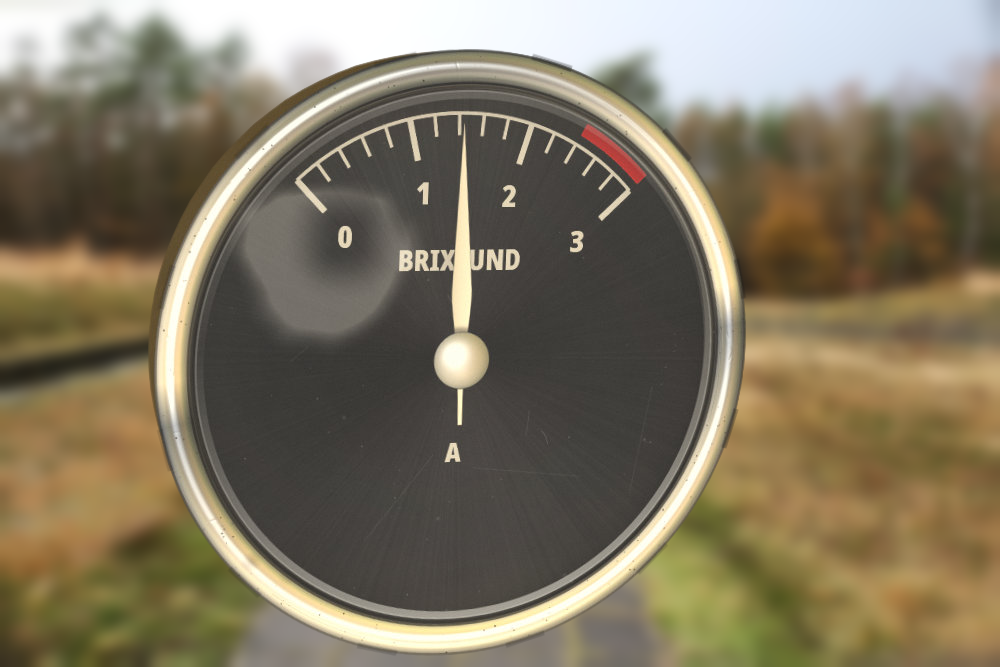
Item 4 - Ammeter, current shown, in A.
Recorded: 1.4 A
